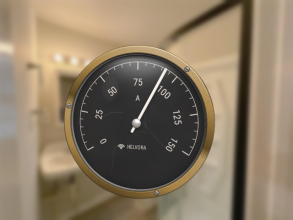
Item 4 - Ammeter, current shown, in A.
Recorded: 92.5 A
